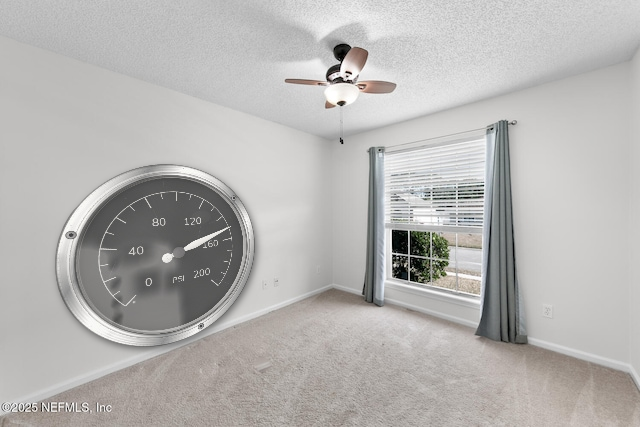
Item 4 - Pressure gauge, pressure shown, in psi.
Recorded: 150 psi
